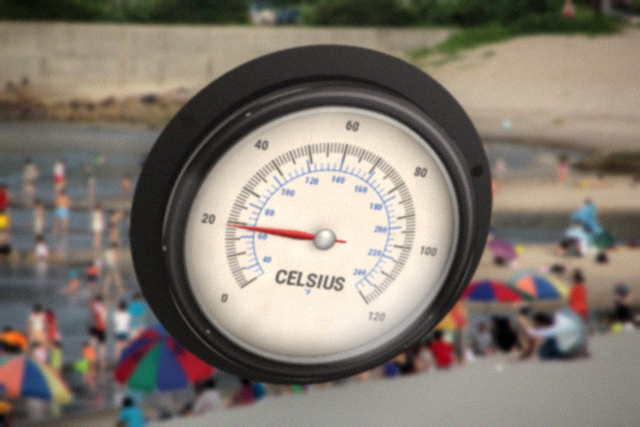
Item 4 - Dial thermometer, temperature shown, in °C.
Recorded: 20 °C
